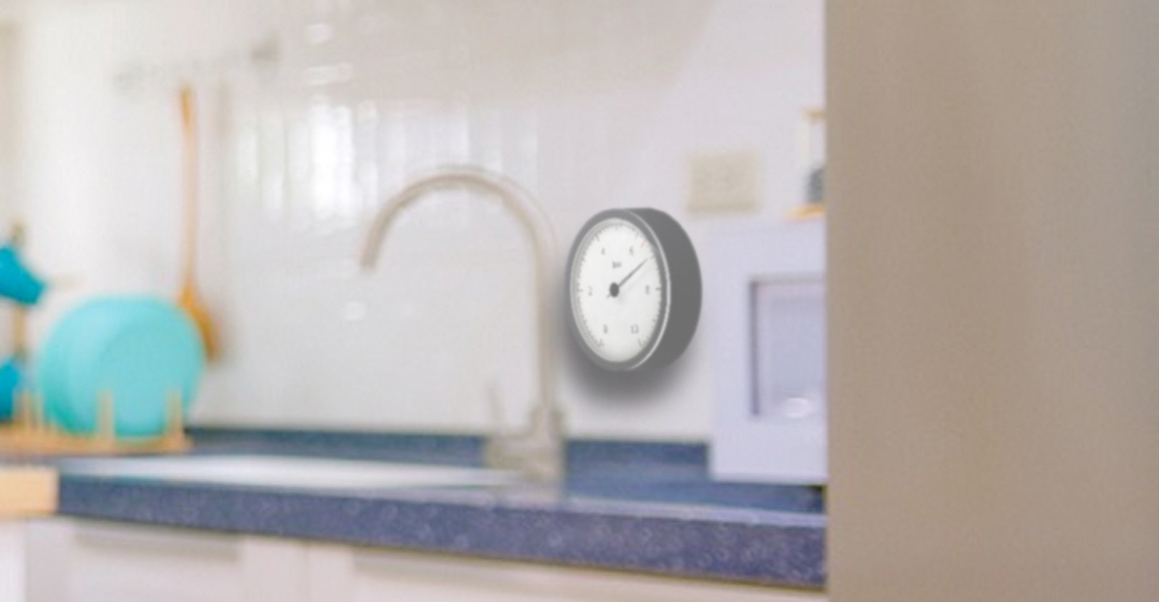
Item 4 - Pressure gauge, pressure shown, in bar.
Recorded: 7 bar
